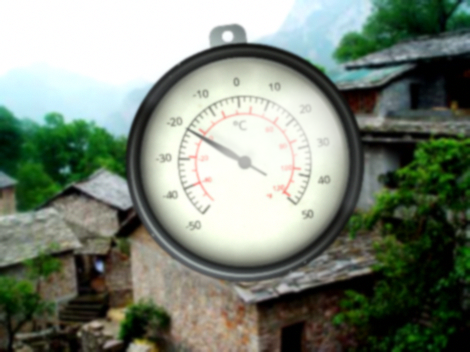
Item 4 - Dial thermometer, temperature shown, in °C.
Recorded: -20 °C
